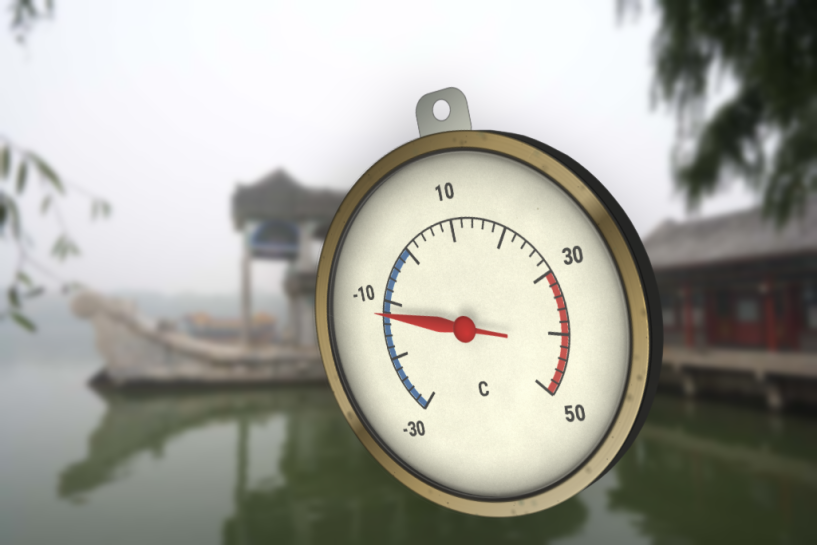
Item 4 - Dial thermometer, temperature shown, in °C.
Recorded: -12 °C
